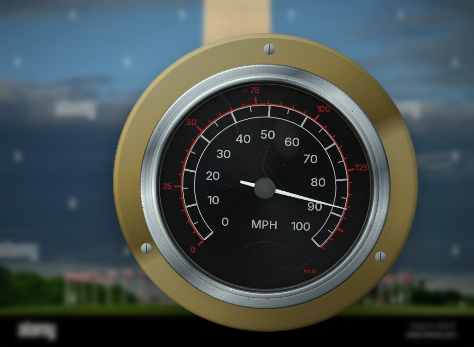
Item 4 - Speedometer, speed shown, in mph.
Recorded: 87.5 mph
